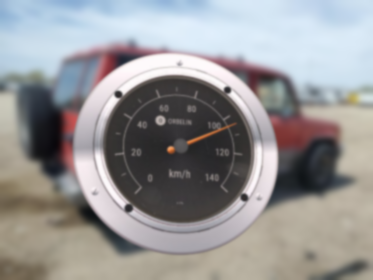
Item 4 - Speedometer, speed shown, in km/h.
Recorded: 105 km/h
